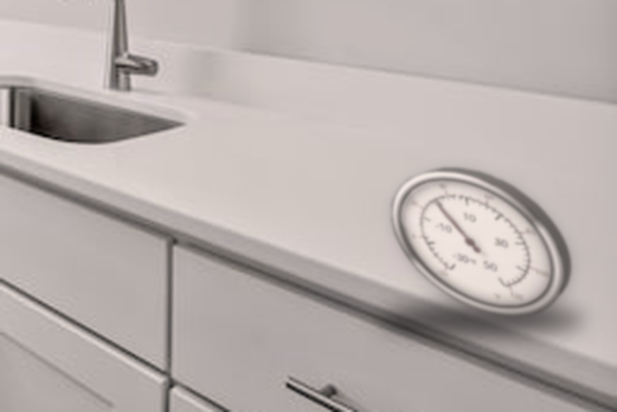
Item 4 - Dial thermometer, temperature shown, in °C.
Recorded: 0 °C
